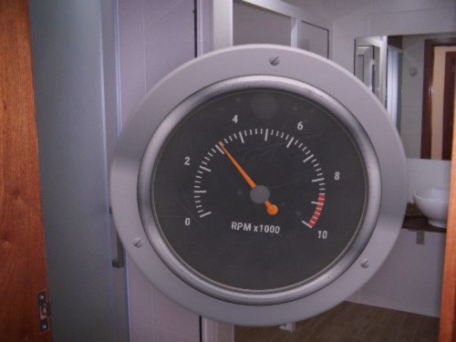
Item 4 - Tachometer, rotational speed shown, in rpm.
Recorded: 3200 rpm
